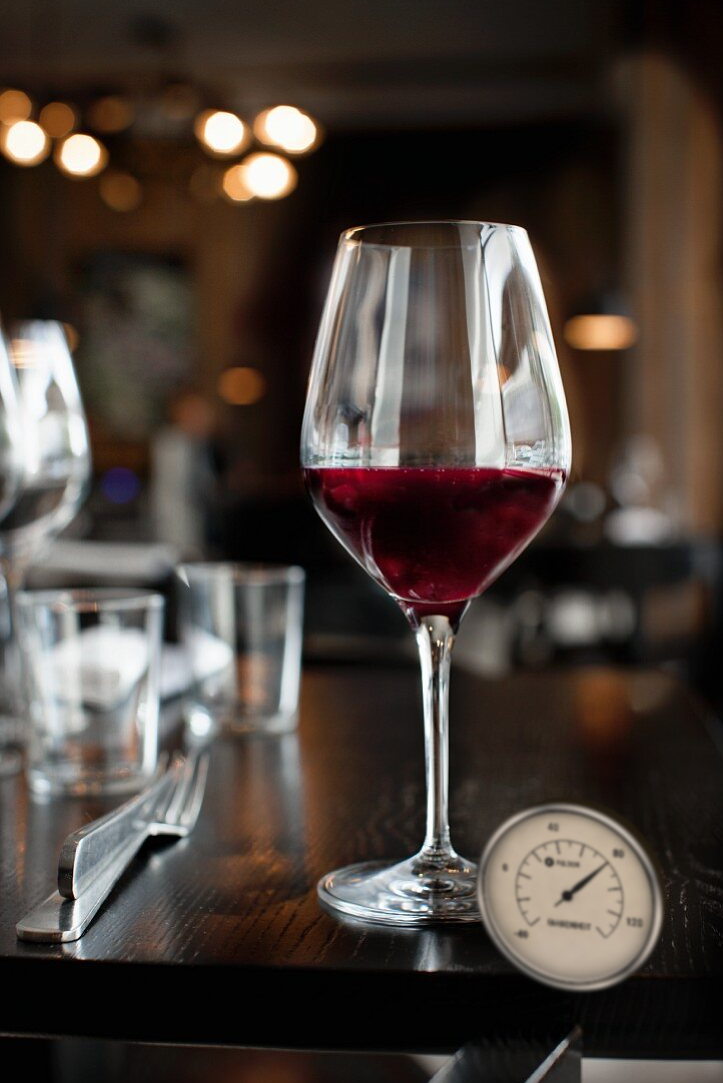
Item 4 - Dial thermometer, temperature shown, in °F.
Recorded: 80 °F
